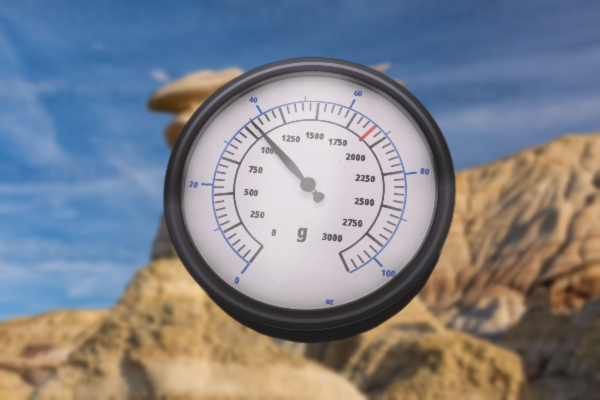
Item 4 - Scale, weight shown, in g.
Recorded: 1050 g
